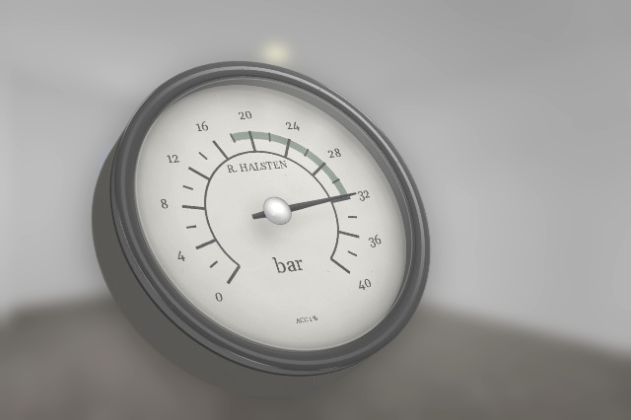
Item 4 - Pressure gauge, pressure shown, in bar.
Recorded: 32 bar
